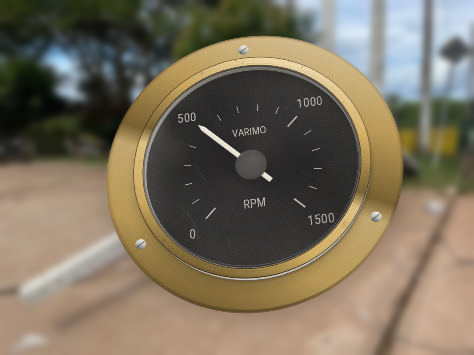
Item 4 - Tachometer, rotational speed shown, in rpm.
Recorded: 500 rpm
